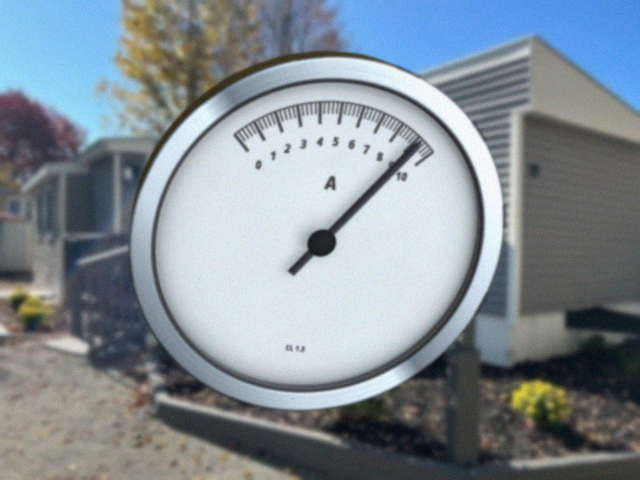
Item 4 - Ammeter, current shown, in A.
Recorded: 9 A
